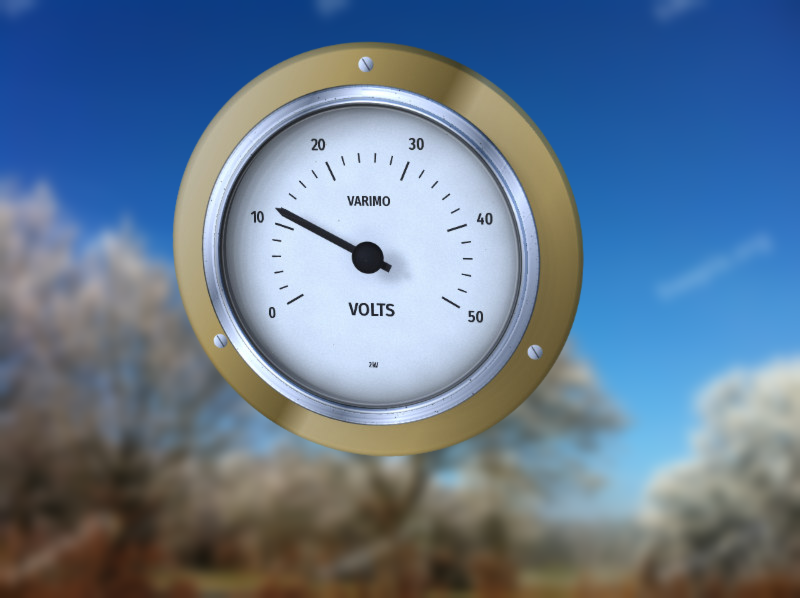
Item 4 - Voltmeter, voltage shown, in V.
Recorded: 12 V
